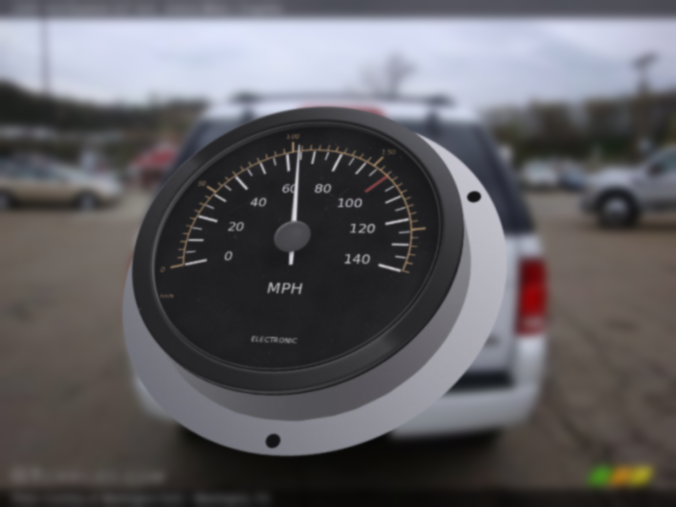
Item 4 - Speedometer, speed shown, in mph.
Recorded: 65 mph
